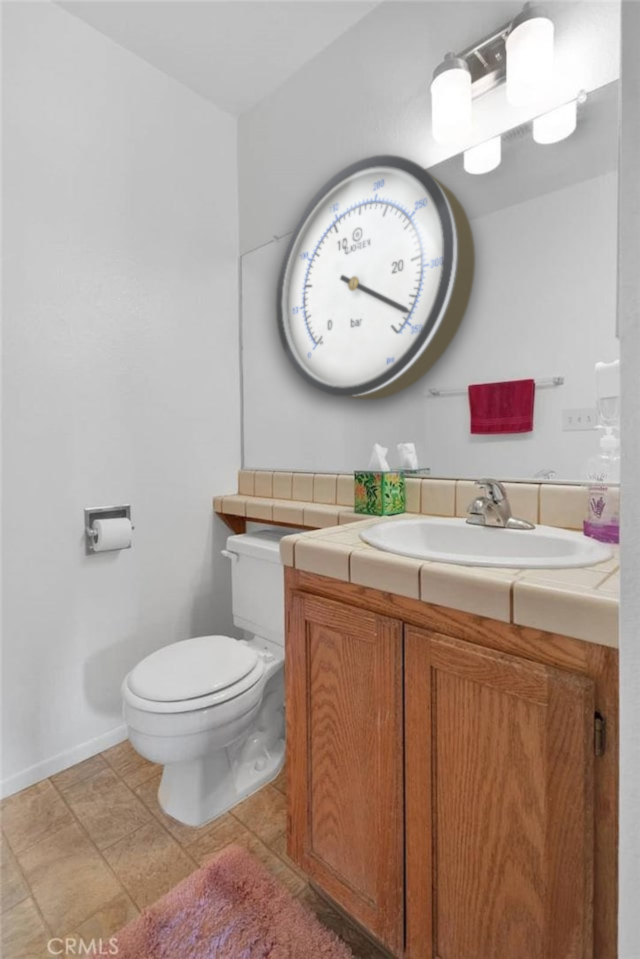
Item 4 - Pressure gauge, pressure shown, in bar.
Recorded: 23.5 bar
